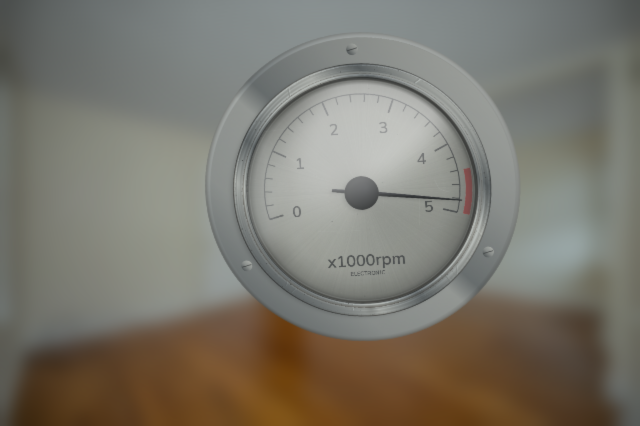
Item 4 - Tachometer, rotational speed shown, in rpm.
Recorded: 4800 rpm
